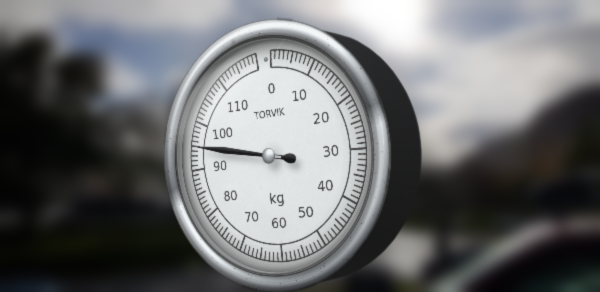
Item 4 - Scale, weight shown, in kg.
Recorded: 95 kg
